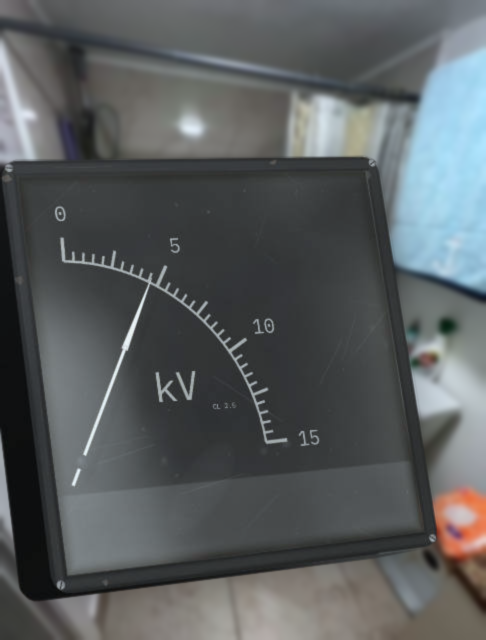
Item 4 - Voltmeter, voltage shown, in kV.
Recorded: 4.5 kV
